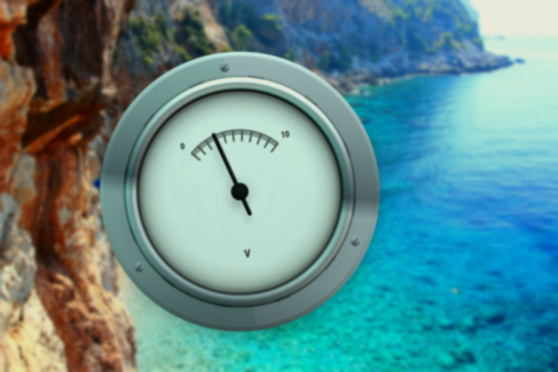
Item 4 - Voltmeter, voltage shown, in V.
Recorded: 3 V
